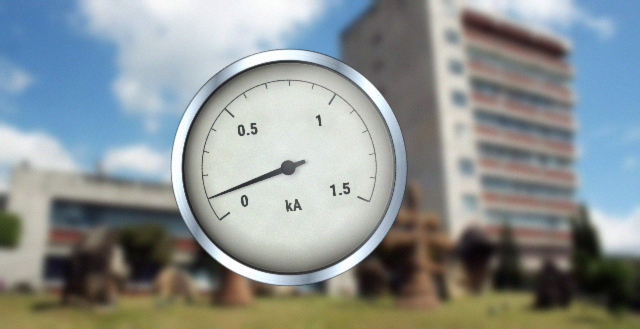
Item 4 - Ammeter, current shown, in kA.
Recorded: 0.1 kA
